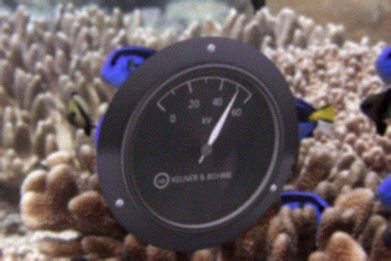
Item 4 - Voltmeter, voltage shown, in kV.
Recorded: 50 kV
